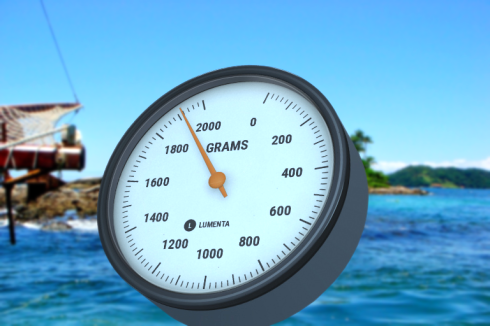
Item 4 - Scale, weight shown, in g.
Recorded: 1920 g
